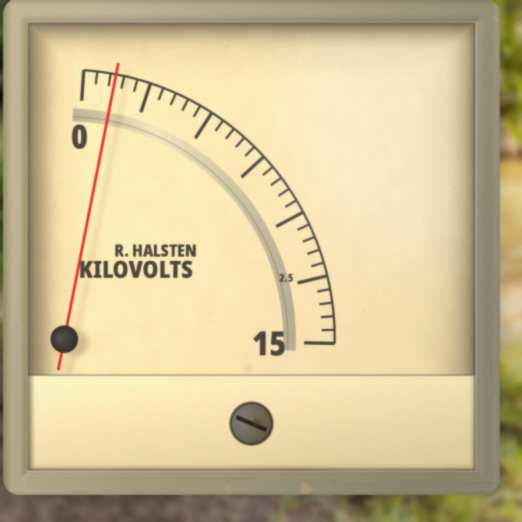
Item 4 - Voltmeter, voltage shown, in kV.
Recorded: 1.25 kV
